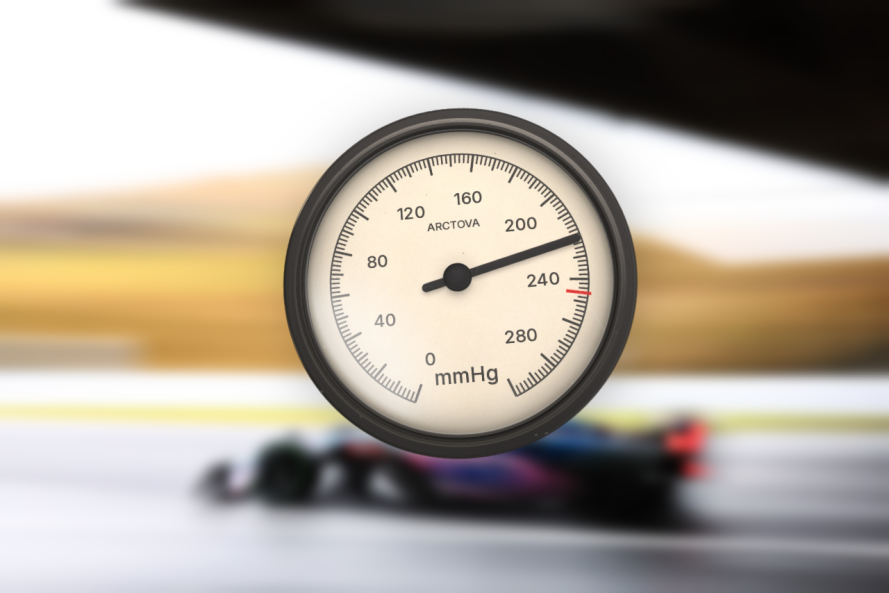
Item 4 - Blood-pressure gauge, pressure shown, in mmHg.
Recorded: 222 mmHg
